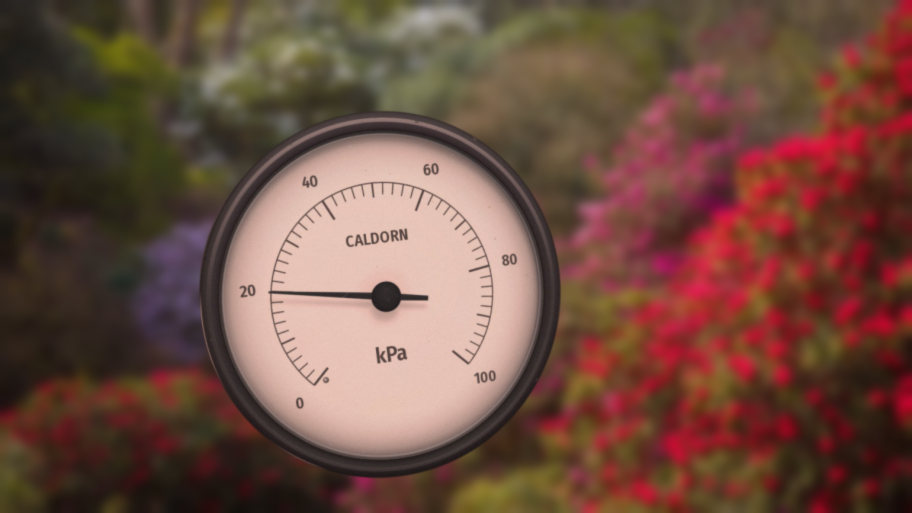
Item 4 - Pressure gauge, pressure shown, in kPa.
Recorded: 20 kPa
